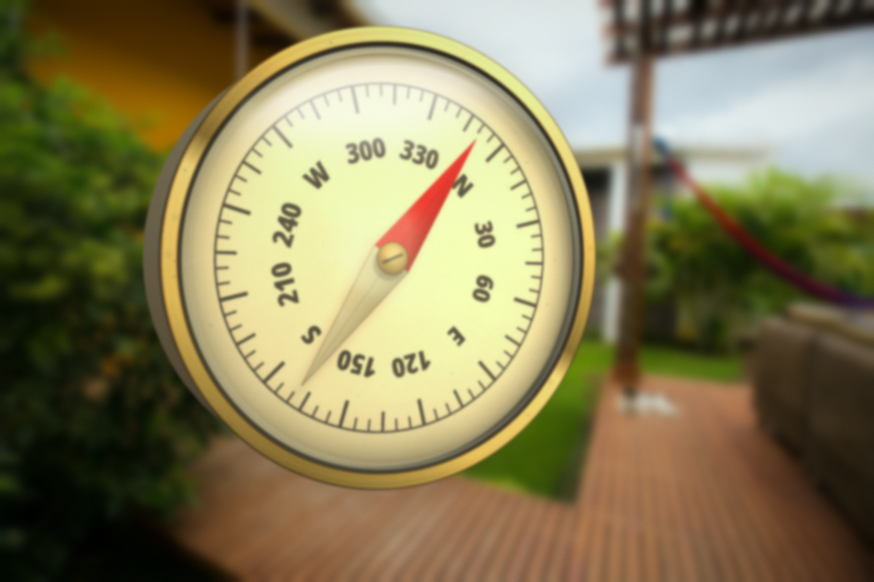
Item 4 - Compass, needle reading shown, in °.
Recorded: 350 °
